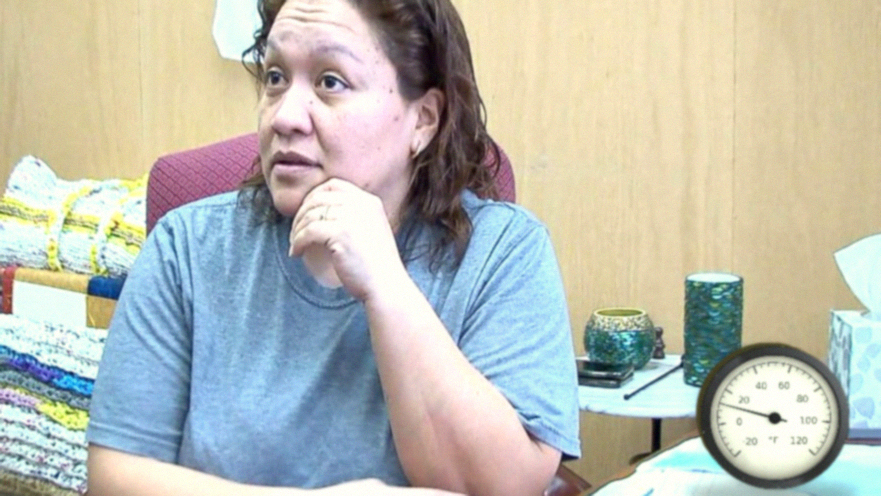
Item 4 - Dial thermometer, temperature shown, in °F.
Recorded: 12 °F
